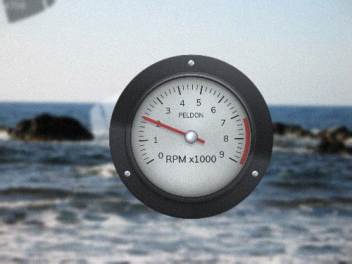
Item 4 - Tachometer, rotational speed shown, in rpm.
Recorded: 2000 rpm
